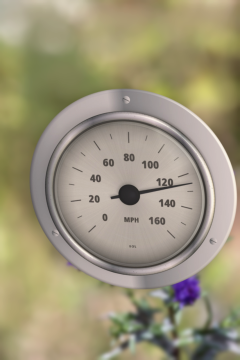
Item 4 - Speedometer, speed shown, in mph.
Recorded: 125 mph
